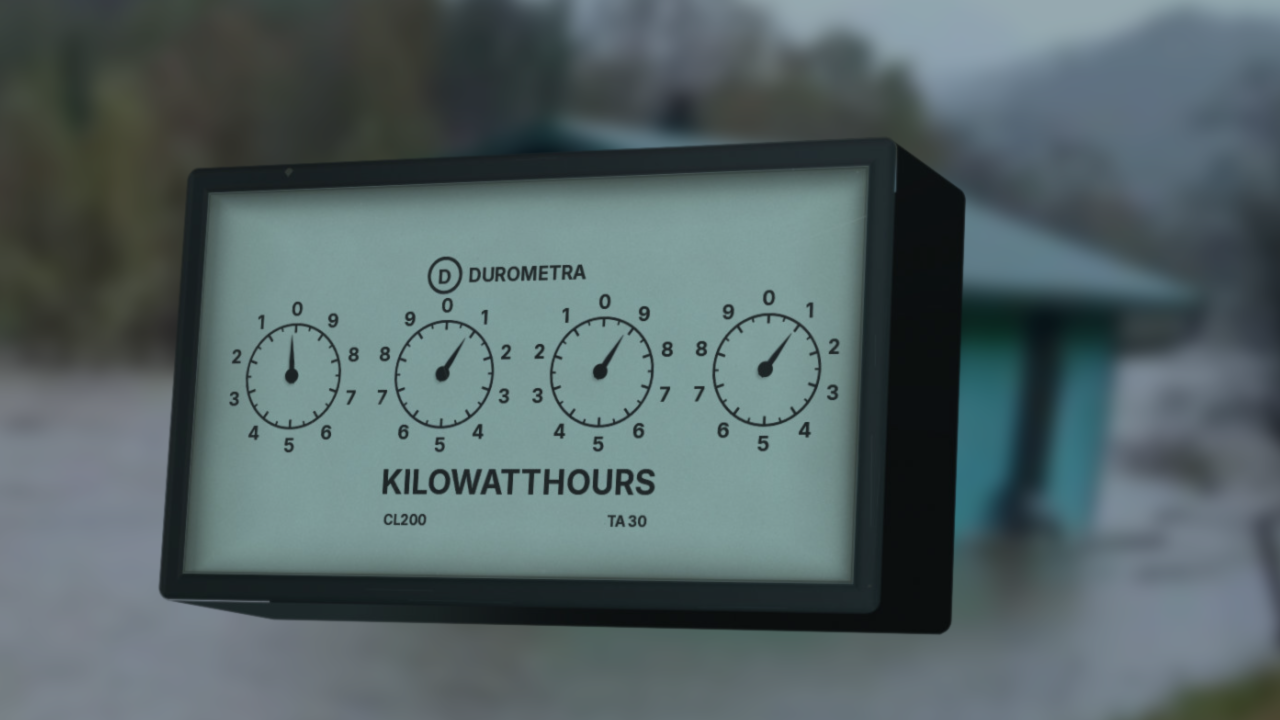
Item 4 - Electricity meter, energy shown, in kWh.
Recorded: 91 kWh
